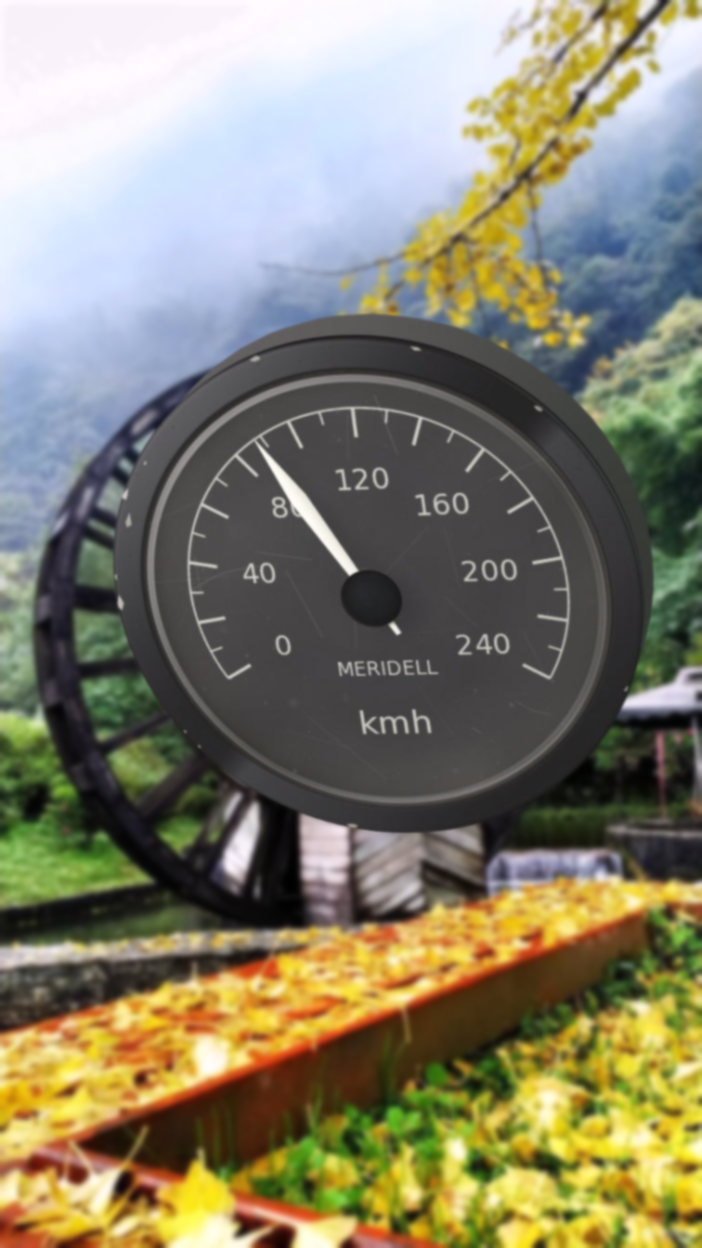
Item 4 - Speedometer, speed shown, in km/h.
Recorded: 90 km/h
